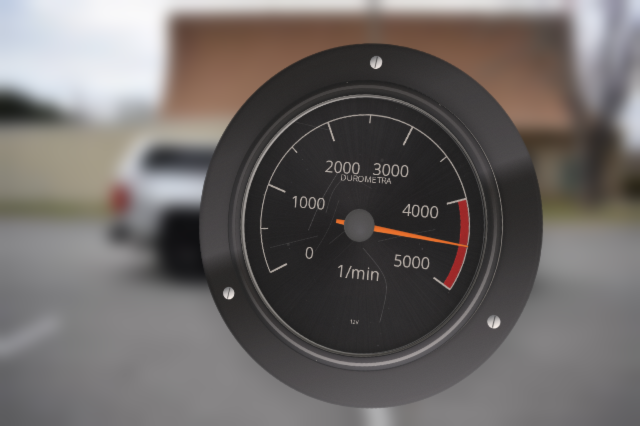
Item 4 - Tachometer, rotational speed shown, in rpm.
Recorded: 4500 rpm
